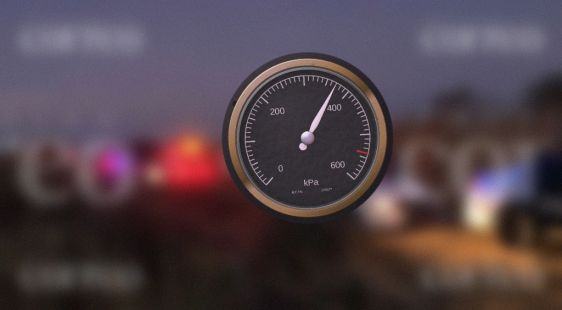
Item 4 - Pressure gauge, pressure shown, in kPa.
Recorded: 370 kPa
